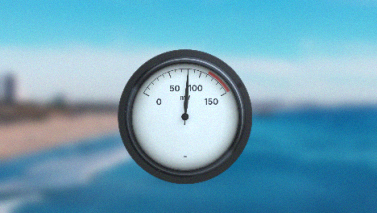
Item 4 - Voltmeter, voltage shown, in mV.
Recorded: 80 mV
